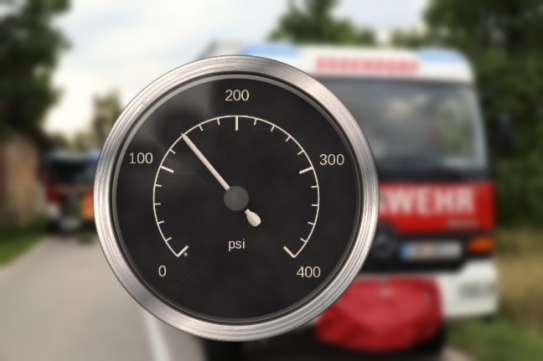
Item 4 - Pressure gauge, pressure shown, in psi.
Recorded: 140 psi
